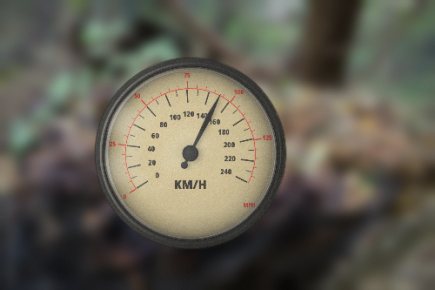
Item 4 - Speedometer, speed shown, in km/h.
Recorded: 150 km/h
